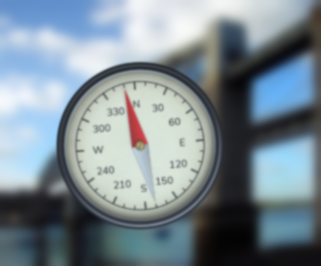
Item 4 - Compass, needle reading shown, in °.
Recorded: 350 °
